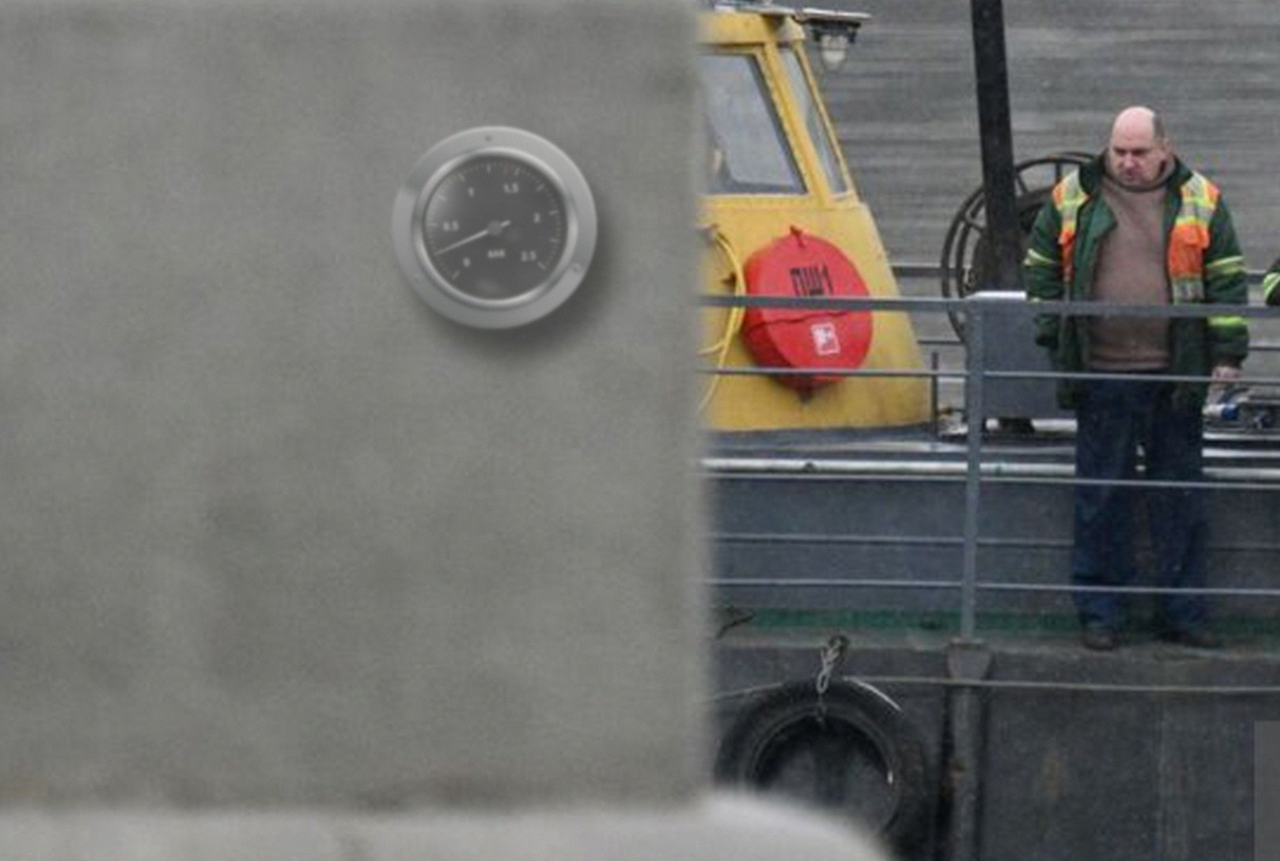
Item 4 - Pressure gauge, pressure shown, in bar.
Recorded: 0.25 bar
